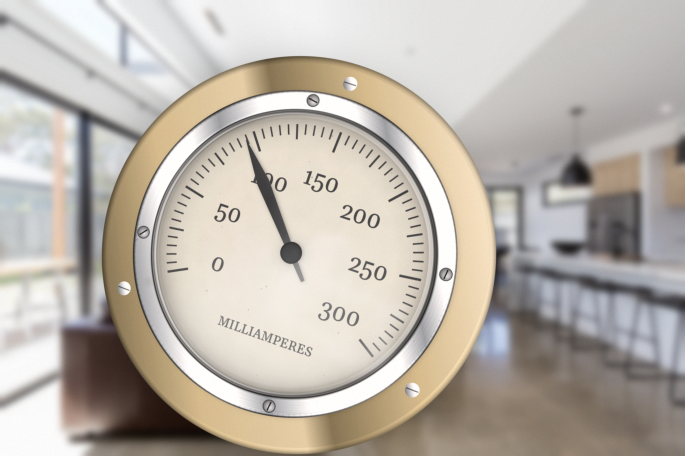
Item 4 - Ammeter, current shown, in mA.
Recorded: 95 mA
